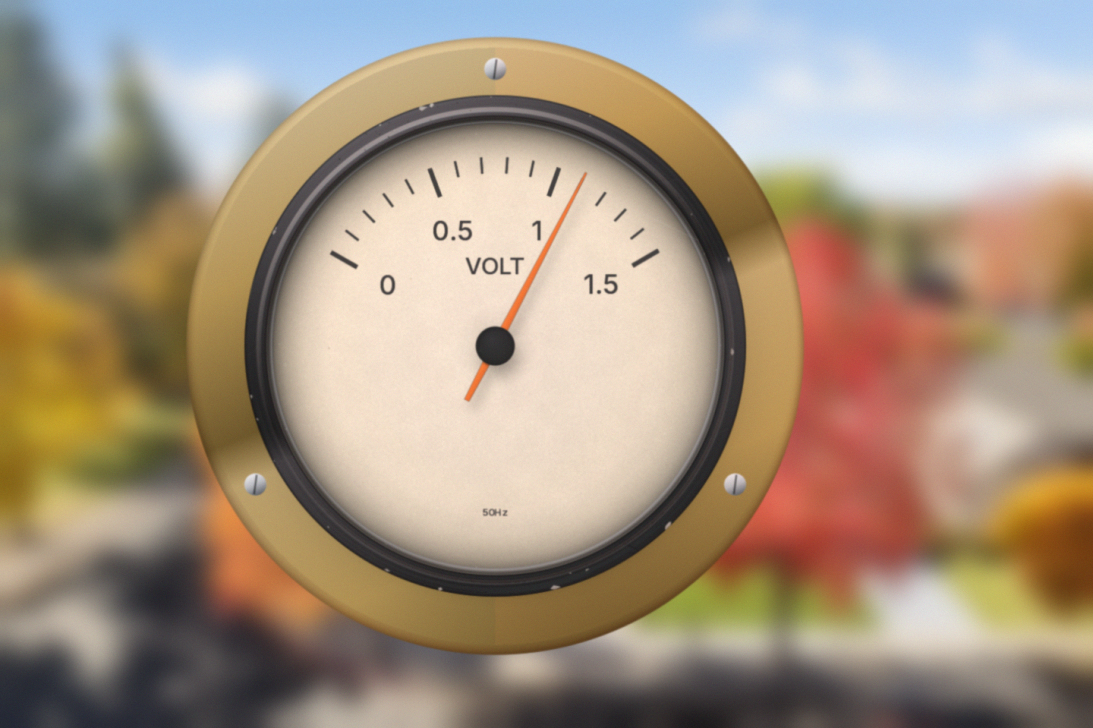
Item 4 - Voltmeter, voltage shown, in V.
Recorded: 1.1 V
